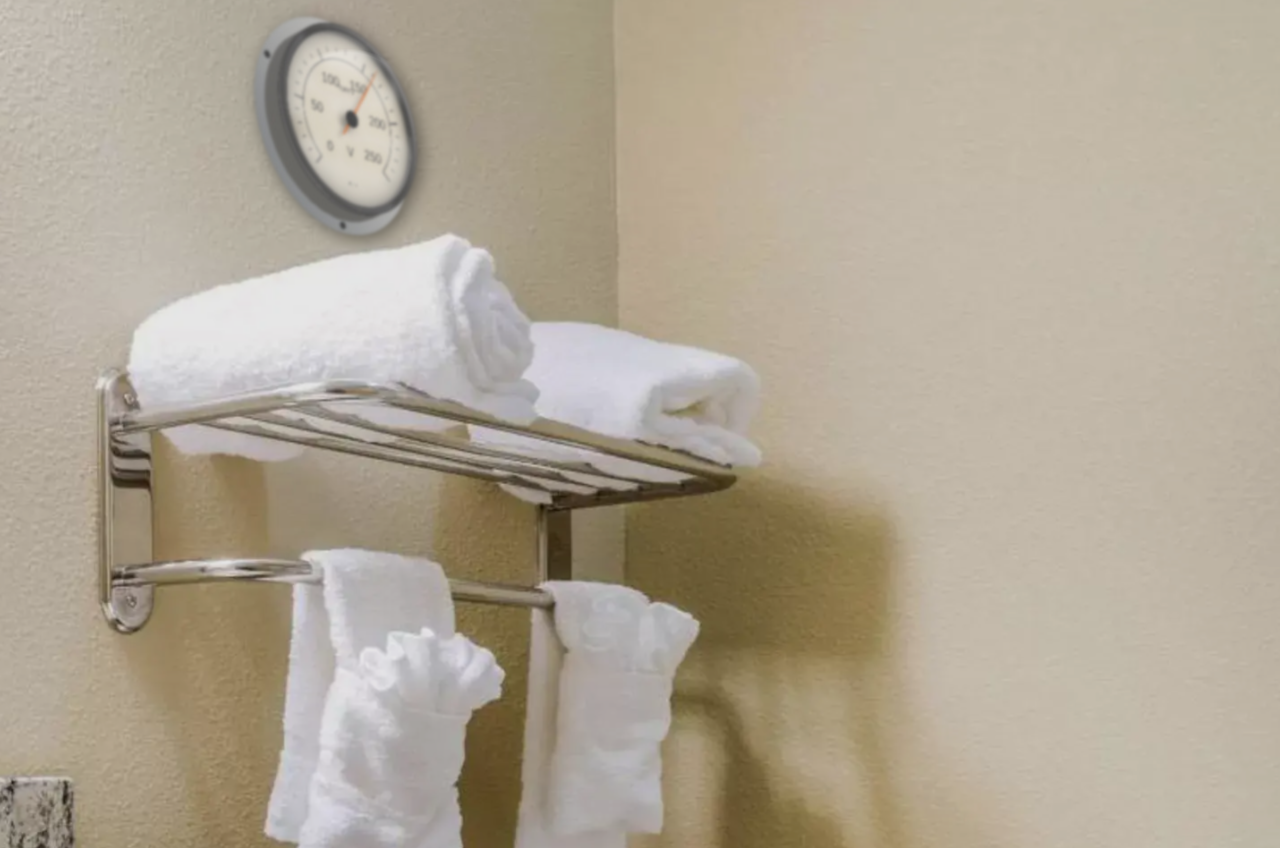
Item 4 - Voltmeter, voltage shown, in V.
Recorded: 160 V
